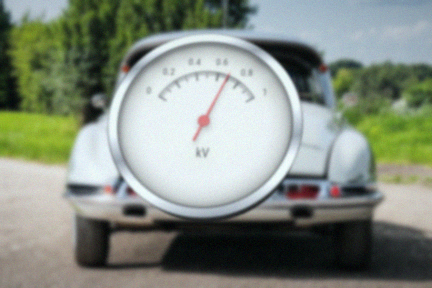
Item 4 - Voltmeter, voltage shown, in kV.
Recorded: 0.7 kV
